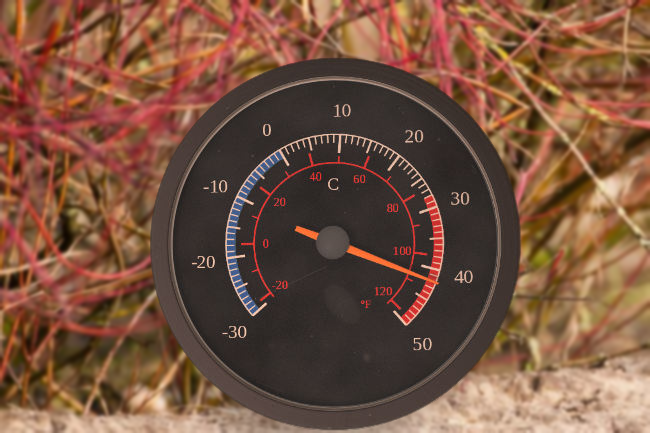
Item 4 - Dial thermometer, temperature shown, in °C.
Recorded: 42 °C
